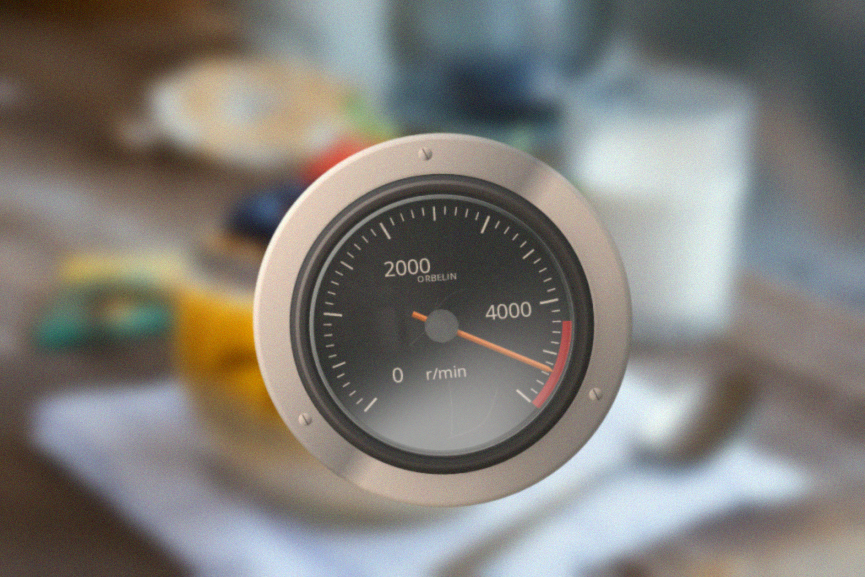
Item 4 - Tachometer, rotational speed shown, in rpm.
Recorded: 4650 rpm
